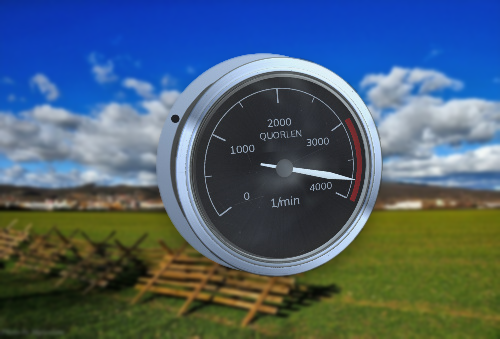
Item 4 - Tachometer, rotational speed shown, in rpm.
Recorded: 3750 rpm
